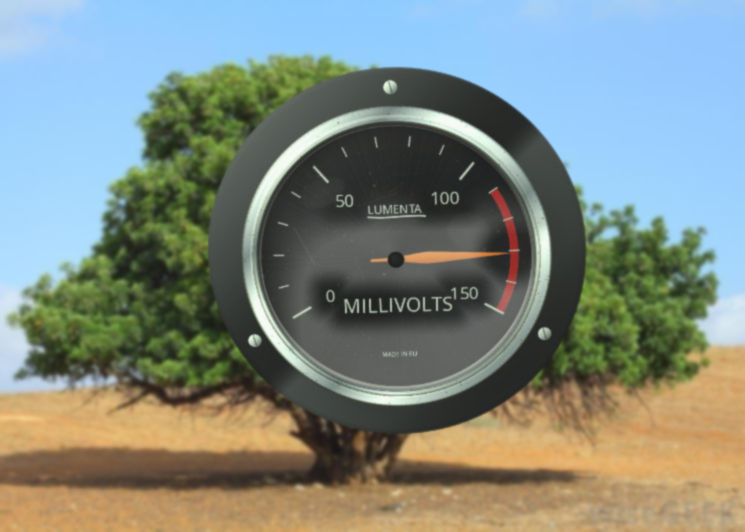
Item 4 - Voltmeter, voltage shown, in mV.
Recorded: 130 mV
